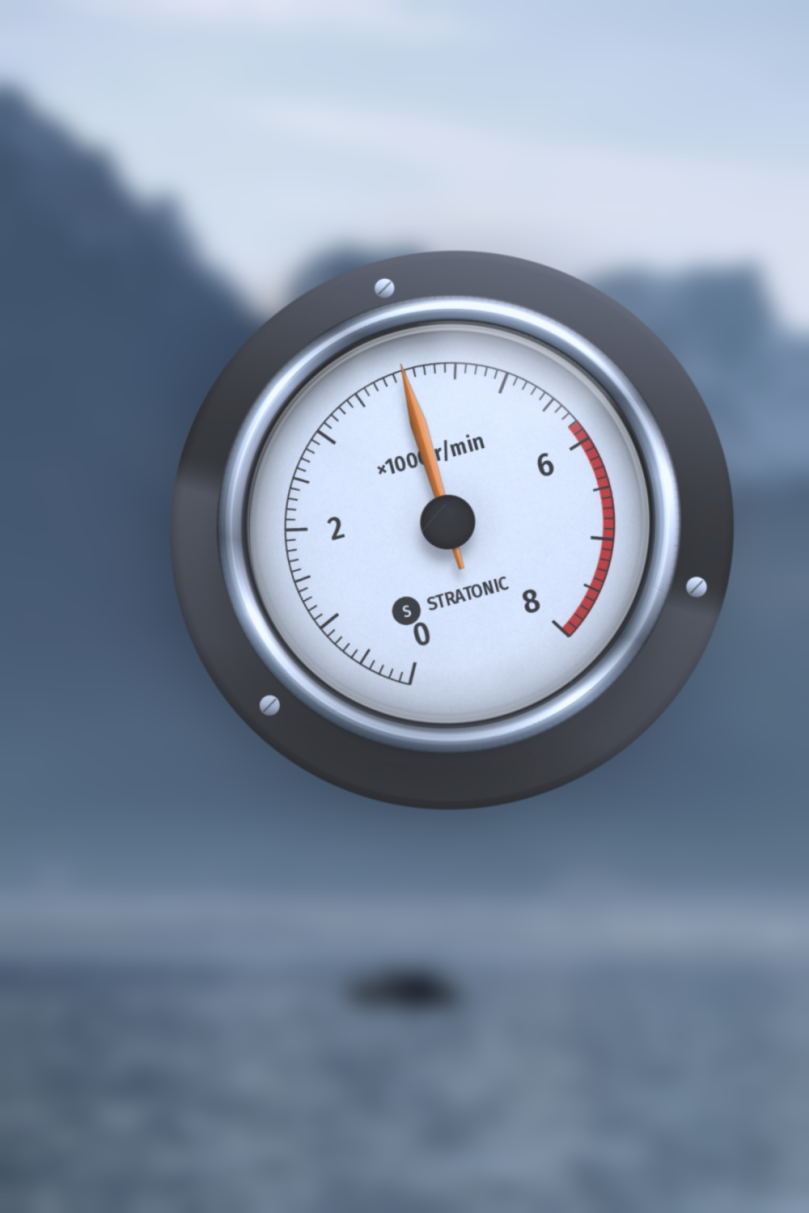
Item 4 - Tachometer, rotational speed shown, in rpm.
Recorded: 4000 rpm
